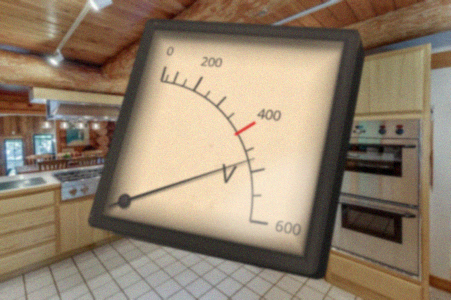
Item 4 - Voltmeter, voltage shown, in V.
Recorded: 475 V
